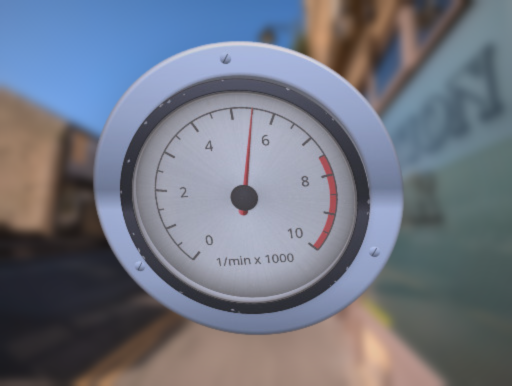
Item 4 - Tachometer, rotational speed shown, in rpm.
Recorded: 5500 rpm
